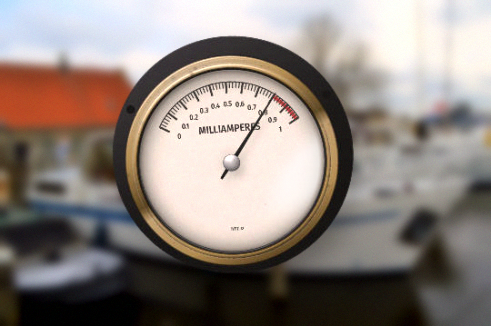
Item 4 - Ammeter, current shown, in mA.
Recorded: 0.8 mA
